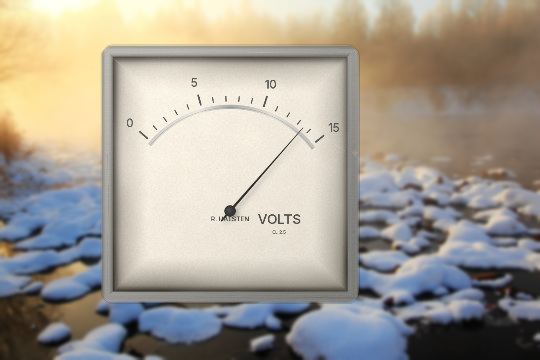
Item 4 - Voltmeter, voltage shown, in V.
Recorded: 13.5 V
